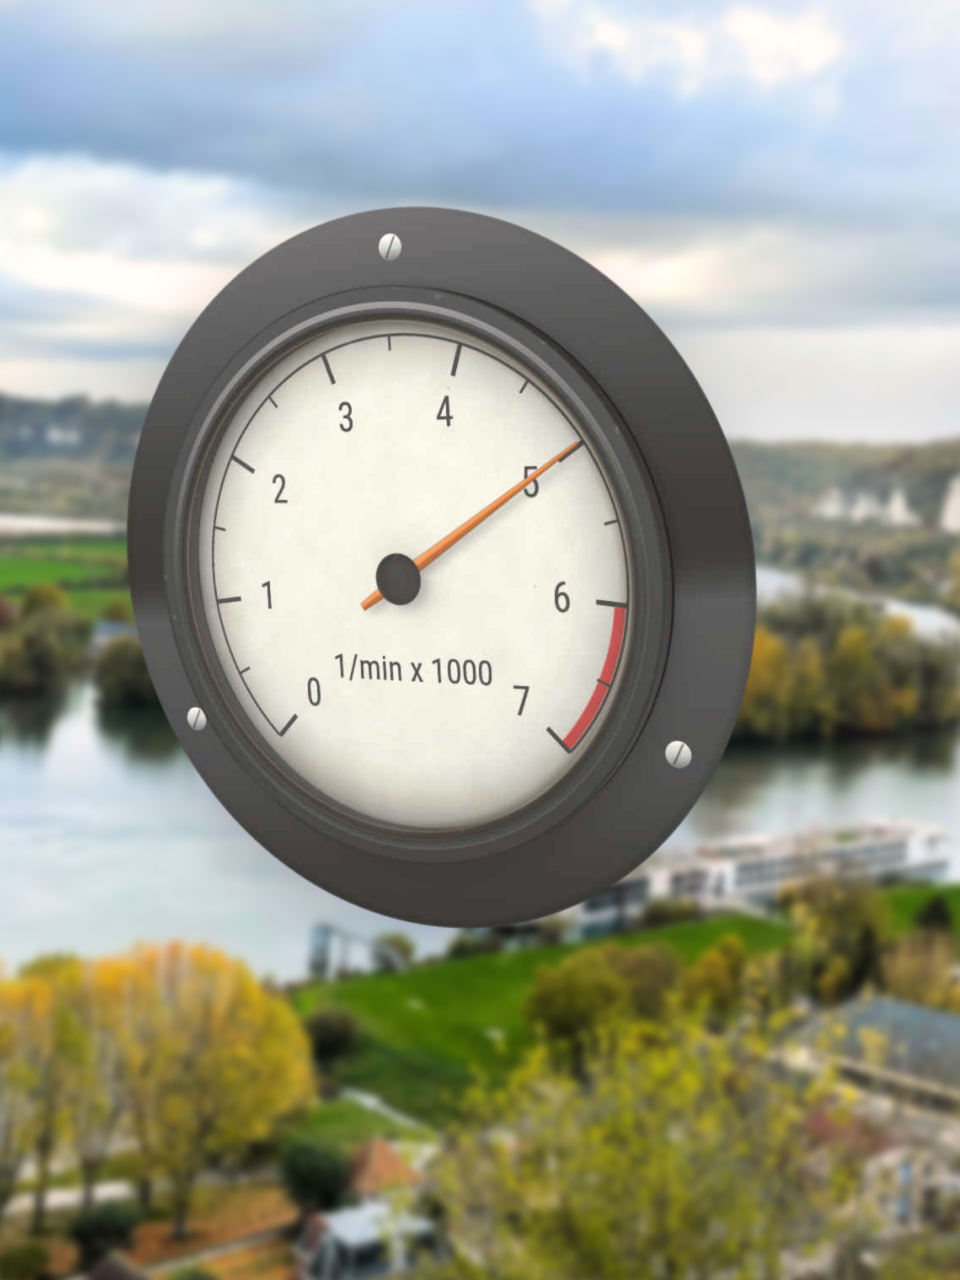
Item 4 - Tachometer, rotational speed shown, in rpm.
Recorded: 5000 rpm
